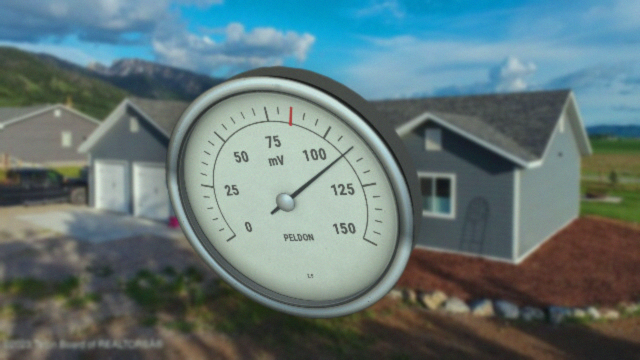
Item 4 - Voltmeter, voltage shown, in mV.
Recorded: 110 mV
